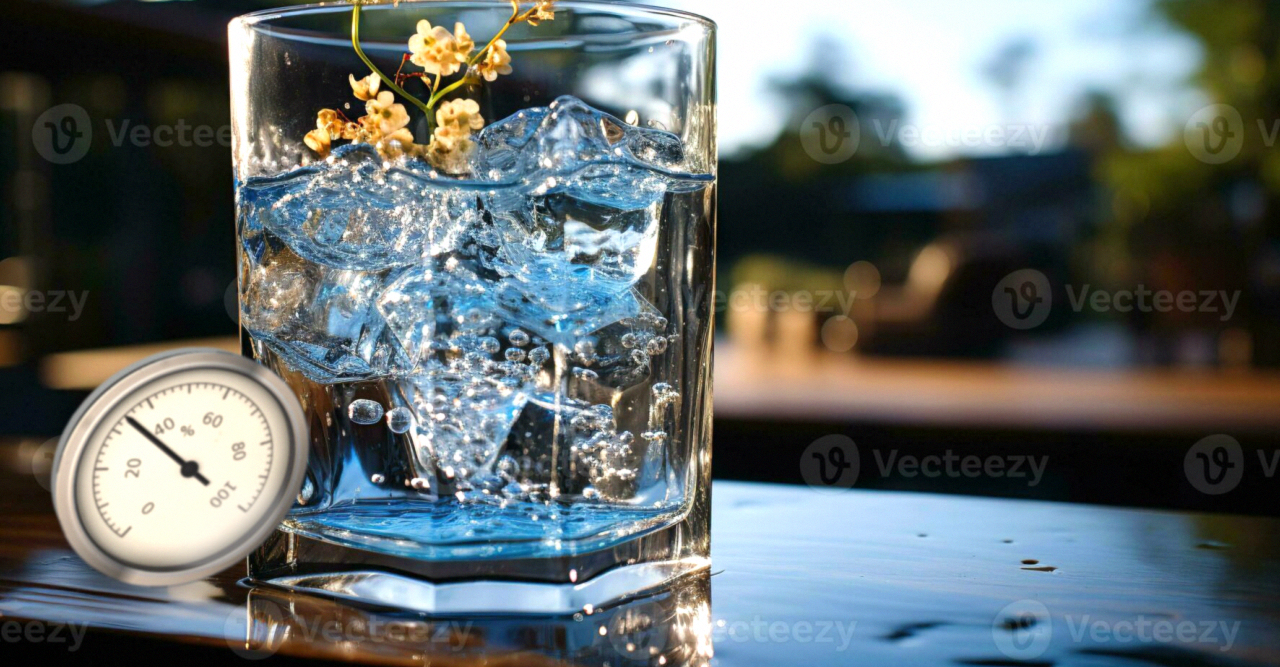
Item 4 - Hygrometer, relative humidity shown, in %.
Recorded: 34 %
